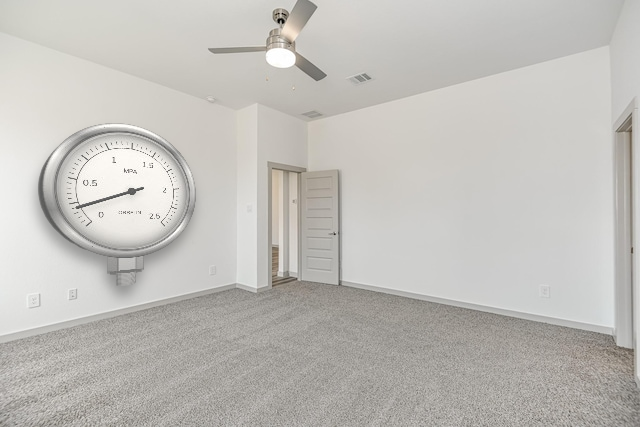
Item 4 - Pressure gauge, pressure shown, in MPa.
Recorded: 0.2 MPa
